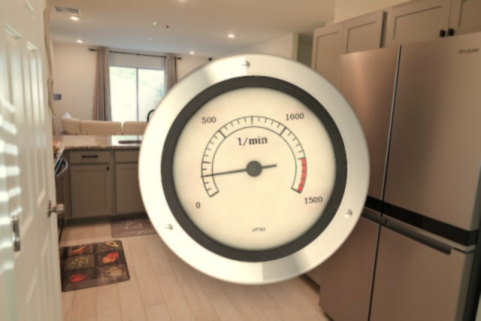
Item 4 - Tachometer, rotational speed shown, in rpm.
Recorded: 150 rpm
